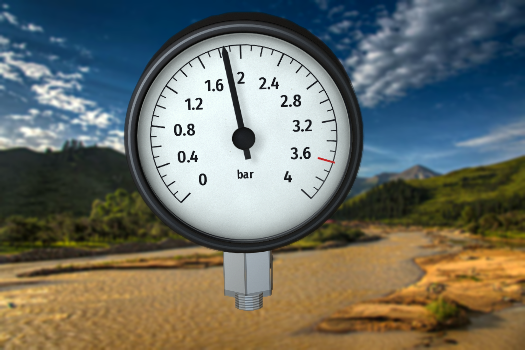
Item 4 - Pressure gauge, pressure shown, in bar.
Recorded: 1.85 bar
